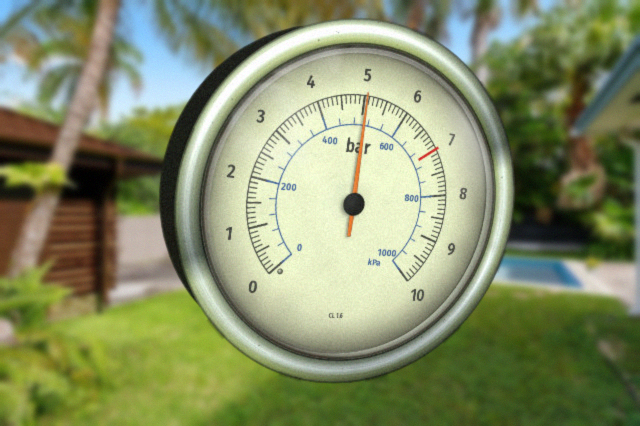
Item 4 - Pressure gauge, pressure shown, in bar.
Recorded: 5 bar
